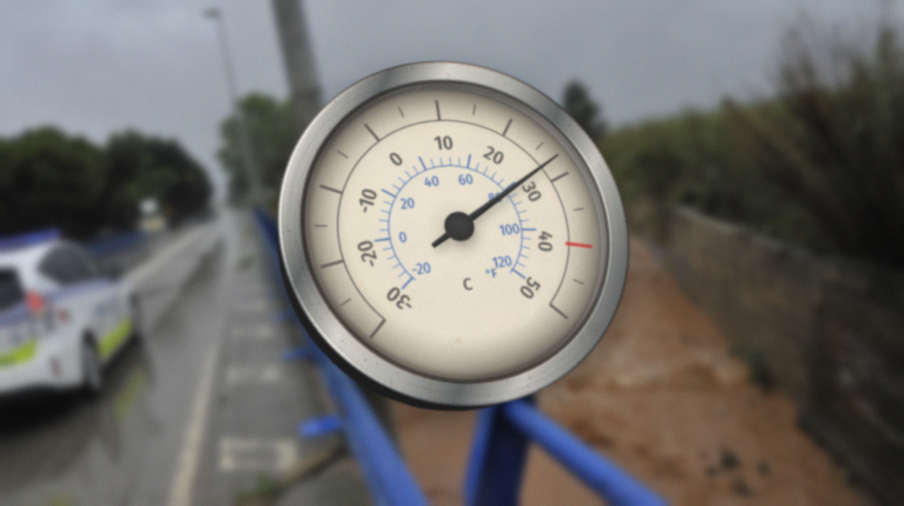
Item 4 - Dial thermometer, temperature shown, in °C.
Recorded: 27.5 °C
